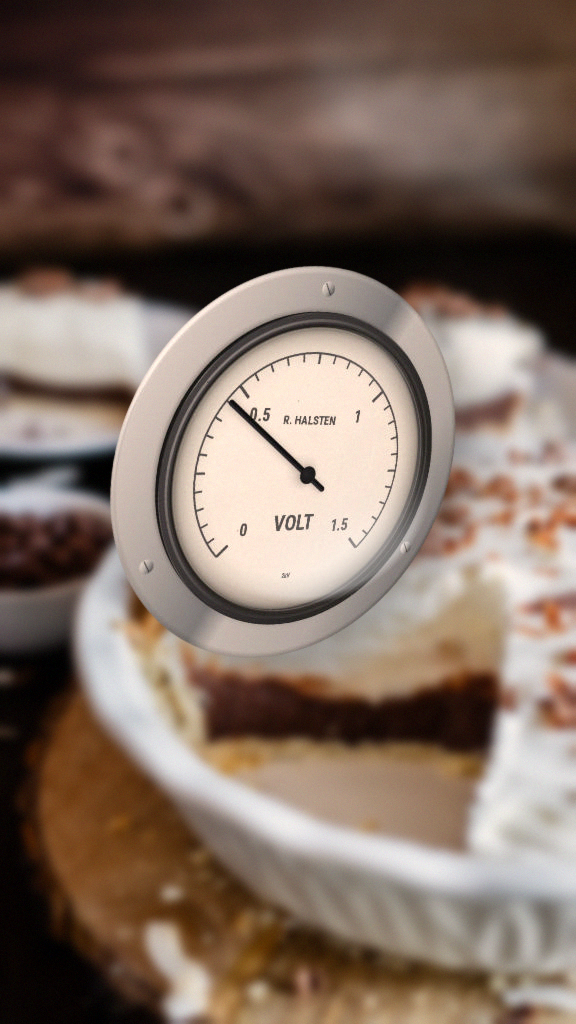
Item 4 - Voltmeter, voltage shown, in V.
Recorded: 0.45 V
